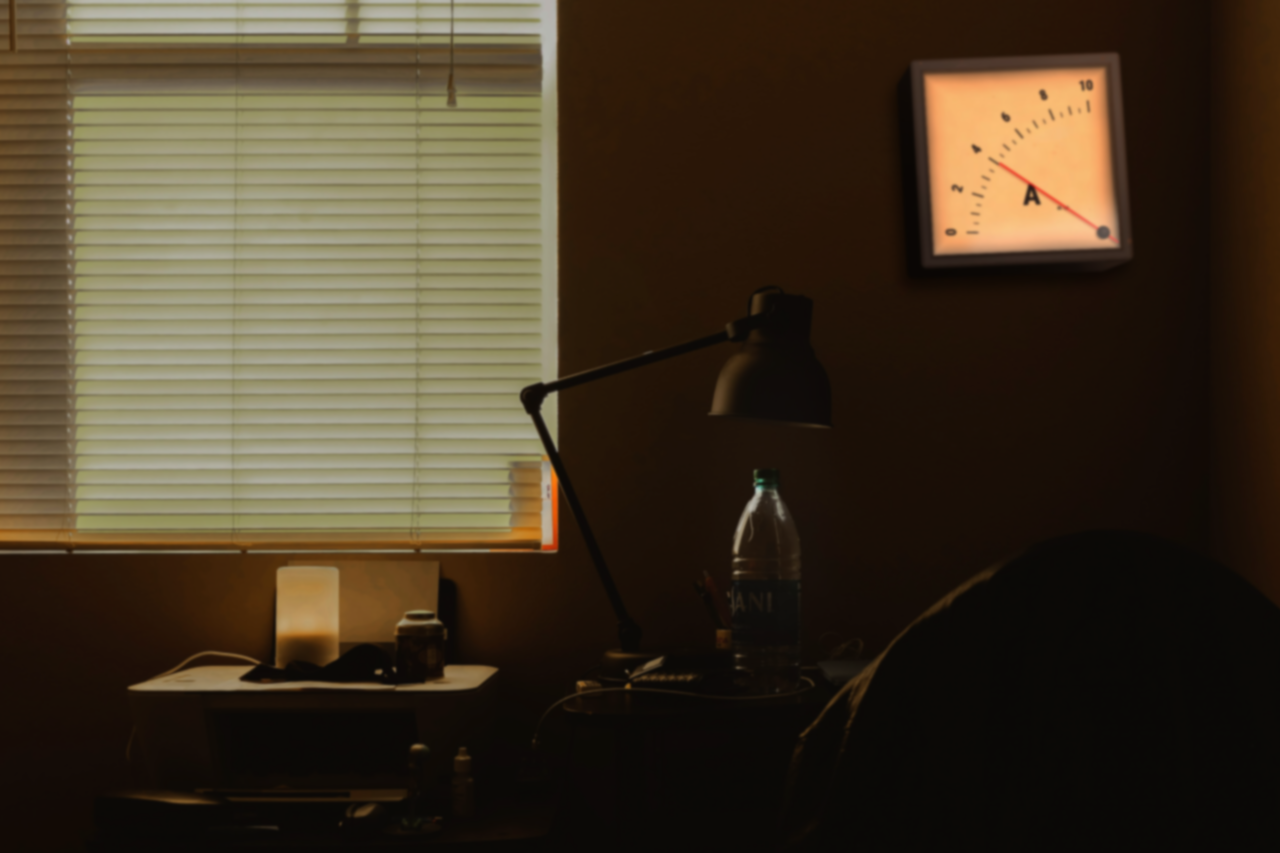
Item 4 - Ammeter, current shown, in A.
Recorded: 4 A
